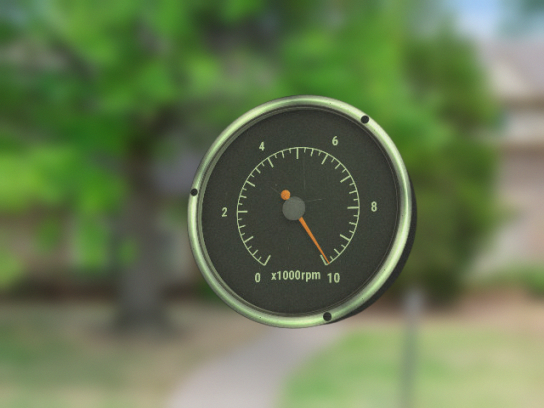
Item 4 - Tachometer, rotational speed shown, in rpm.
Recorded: 9875 rpm
